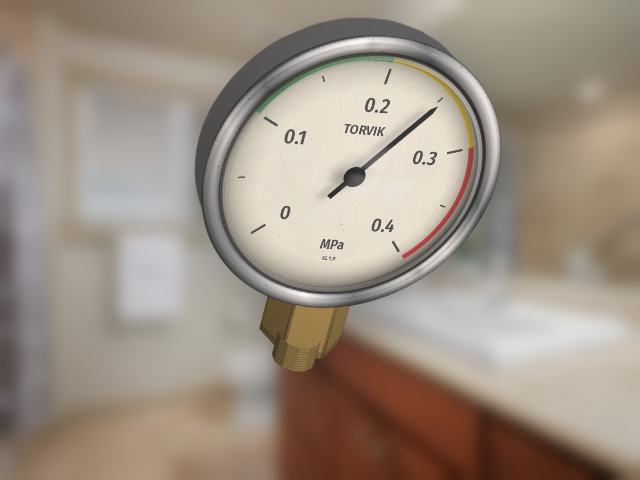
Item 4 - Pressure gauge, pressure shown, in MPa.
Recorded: 0.25 MPa
